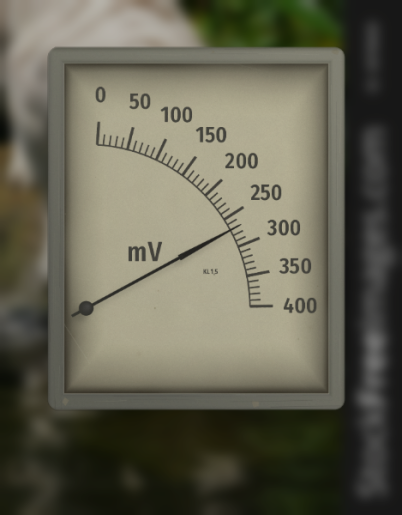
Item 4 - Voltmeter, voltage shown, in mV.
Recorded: 270 mV
